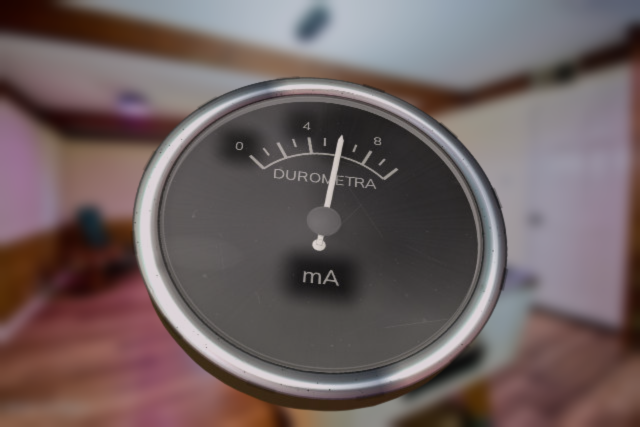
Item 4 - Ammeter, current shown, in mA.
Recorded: 6 mA
